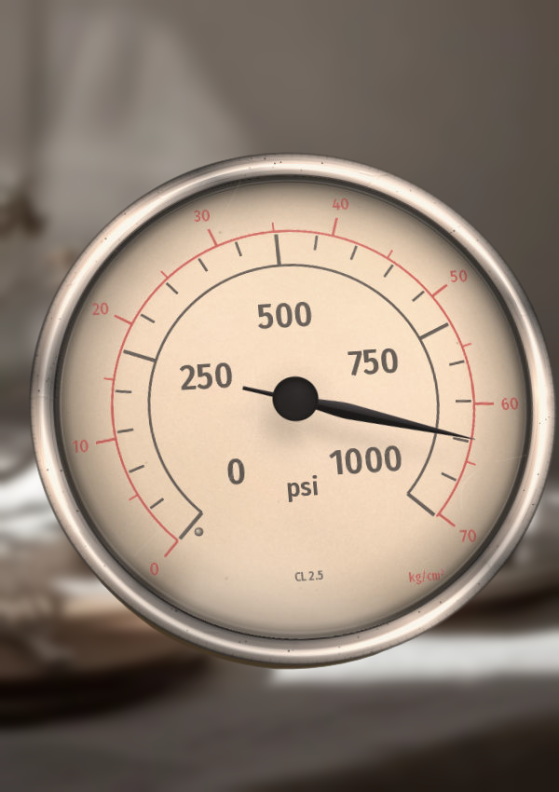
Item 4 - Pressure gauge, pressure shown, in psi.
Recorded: 900 psi
